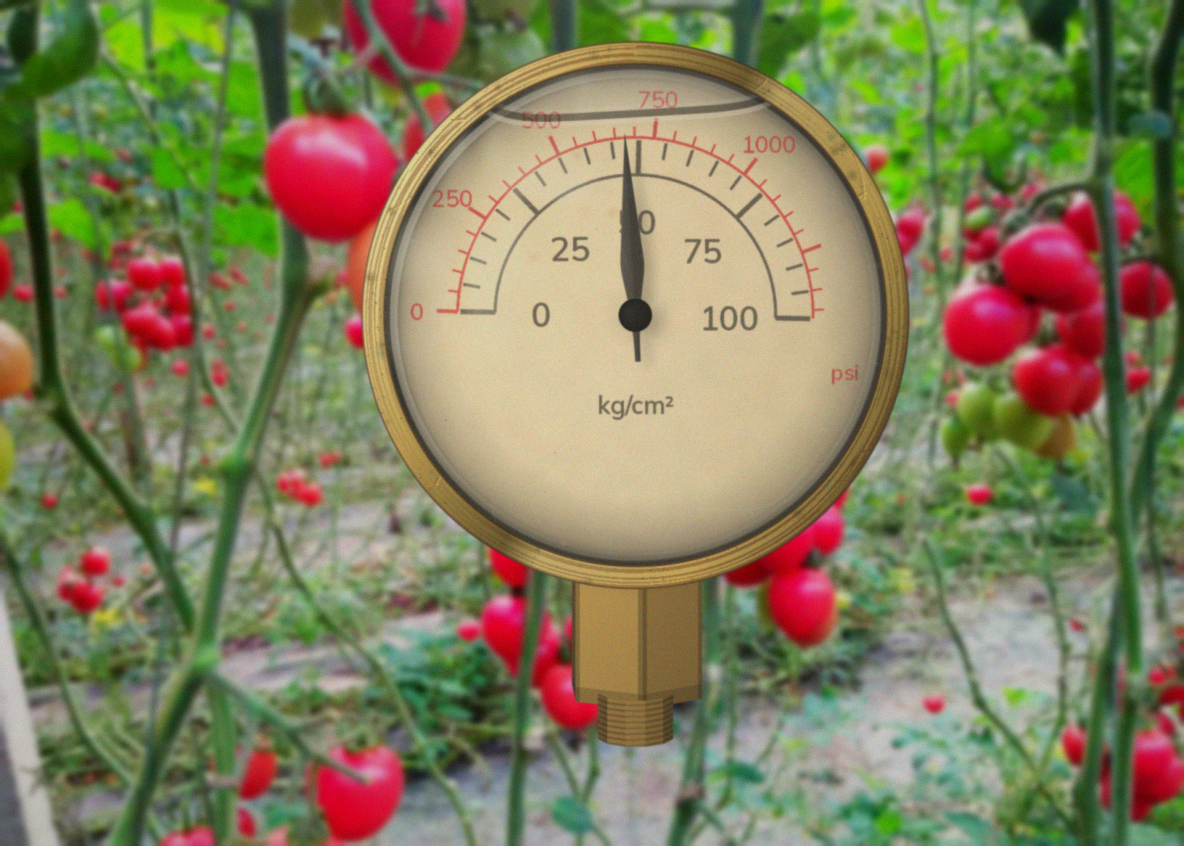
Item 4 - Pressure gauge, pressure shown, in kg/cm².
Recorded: 47.5 kg/cm²
